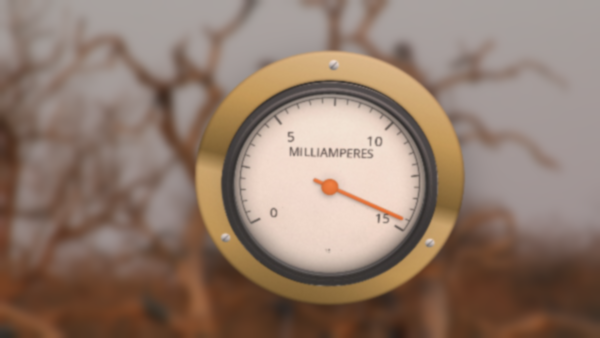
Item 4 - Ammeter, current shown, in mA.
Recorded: 14.5 mA
